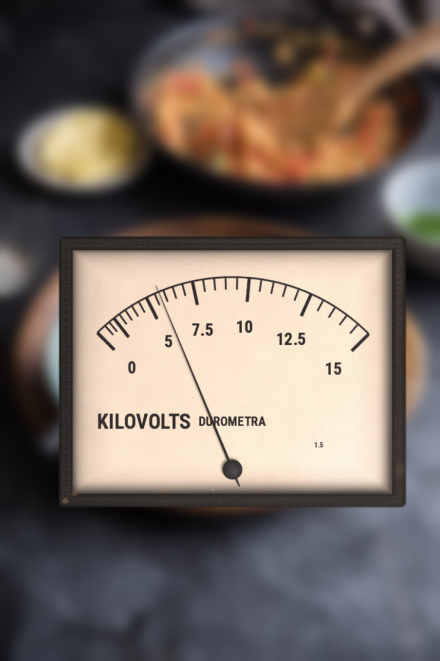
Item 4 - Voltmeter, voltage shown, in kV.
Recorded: 5.75 kV
